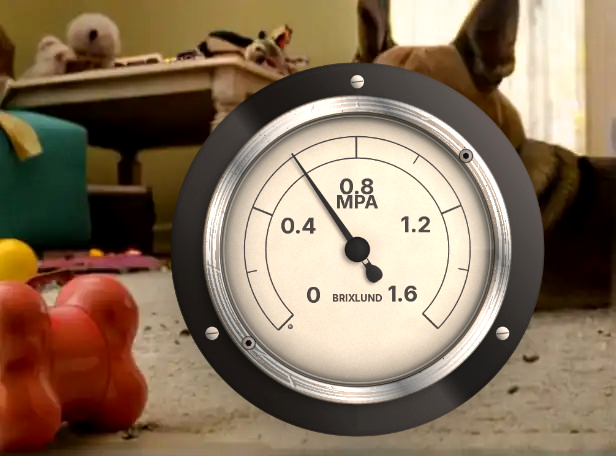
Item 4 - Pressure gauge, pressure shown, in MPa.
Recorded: 0.6 MPa
